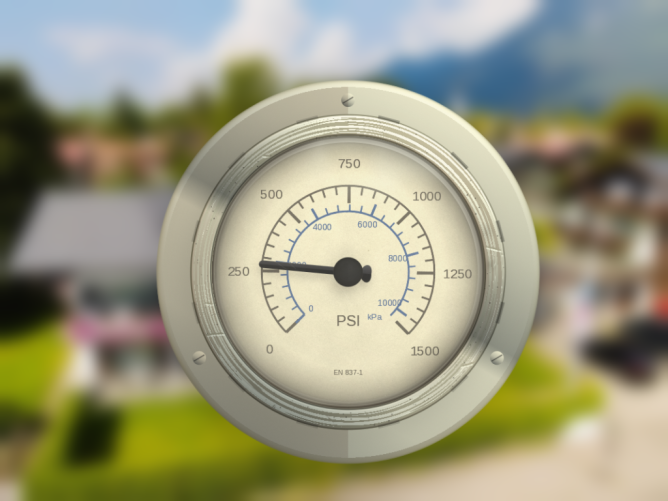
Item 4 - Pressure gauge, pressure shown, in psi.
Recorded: 275 psi
